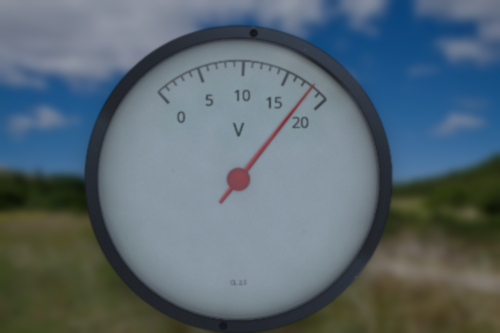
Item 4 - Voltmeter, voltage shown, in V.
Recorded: 18 V
